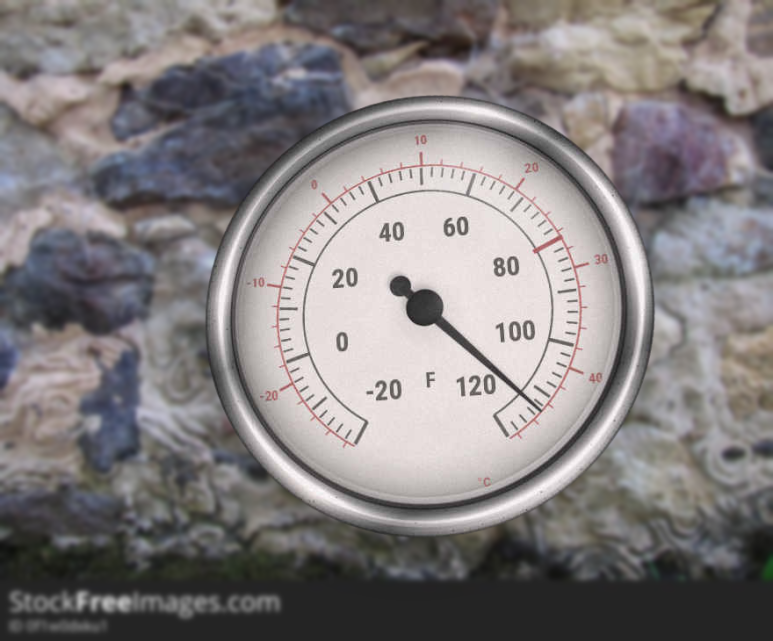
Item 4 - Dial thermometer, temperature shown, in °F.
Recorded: 113 °F
